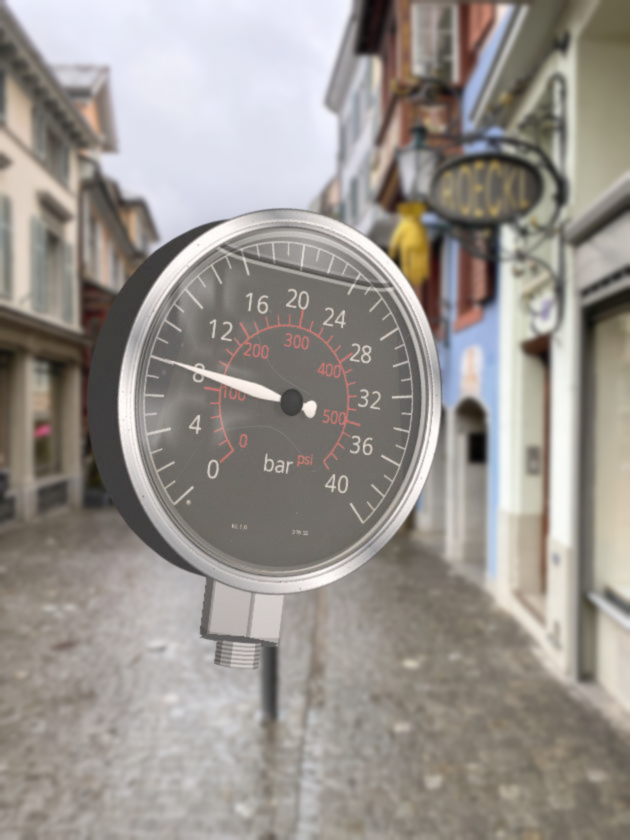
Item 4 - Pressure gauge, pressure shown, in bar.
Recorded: 8 bar
